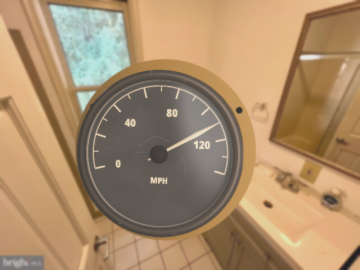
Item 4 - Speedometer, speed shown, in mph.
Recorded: 110 mph
